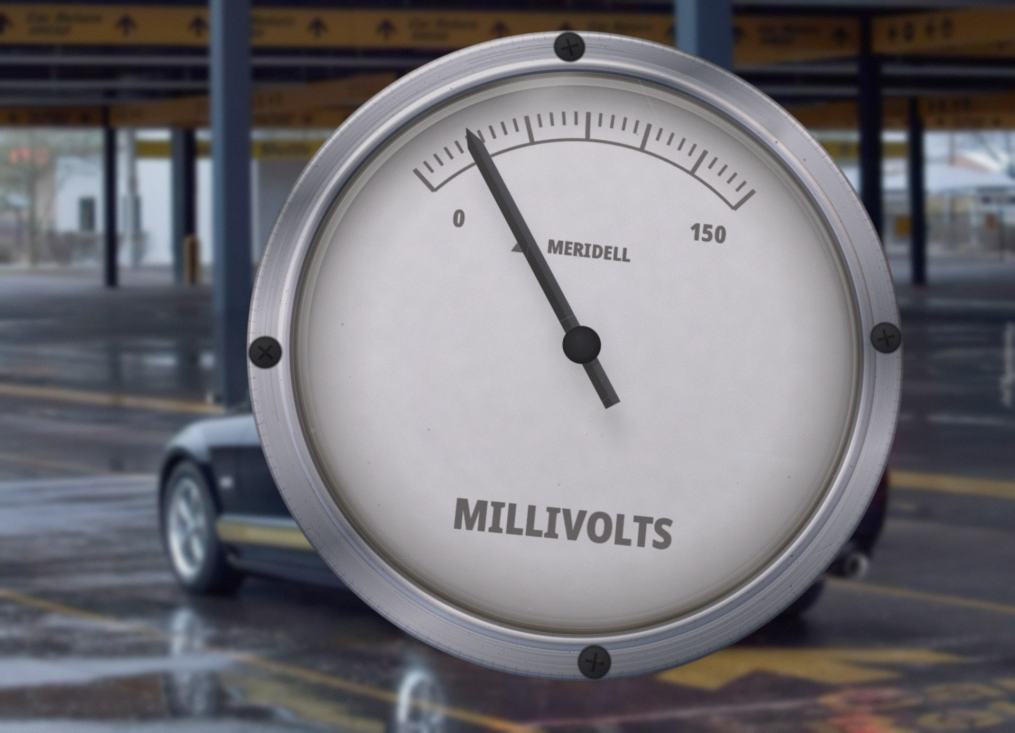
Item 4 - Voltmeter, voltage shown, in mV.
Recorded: 25 mV
